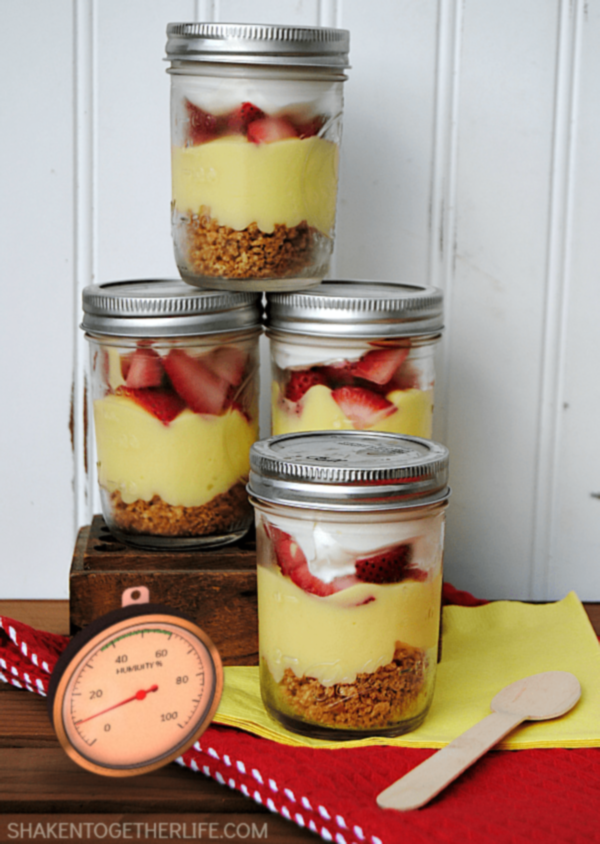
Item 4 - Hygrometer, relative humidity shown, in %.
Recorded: 10 %
